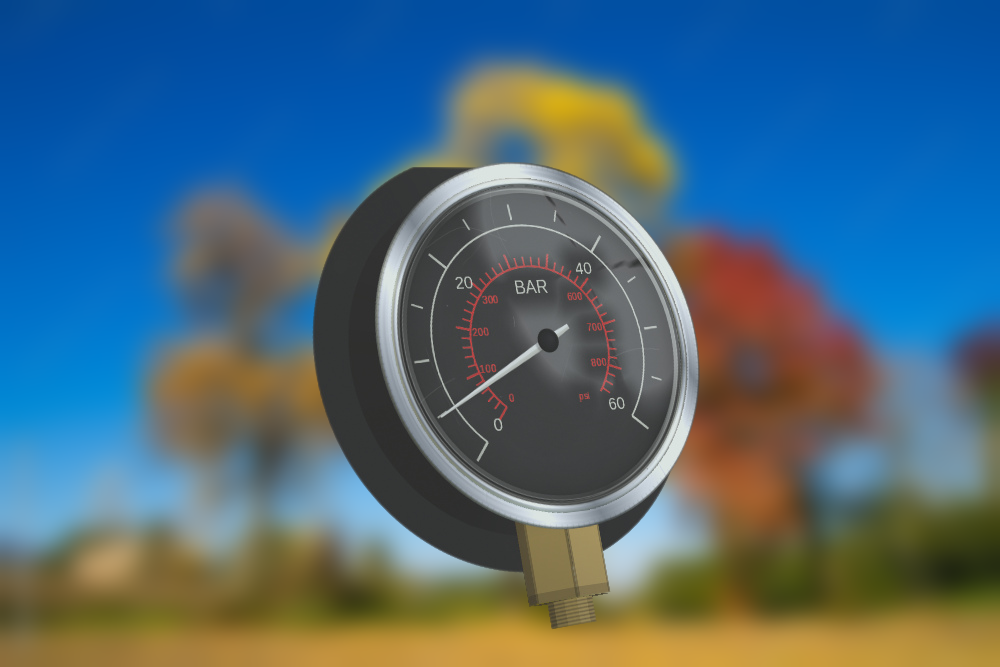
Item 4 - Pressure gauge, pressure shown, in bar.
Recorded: 5 bar
